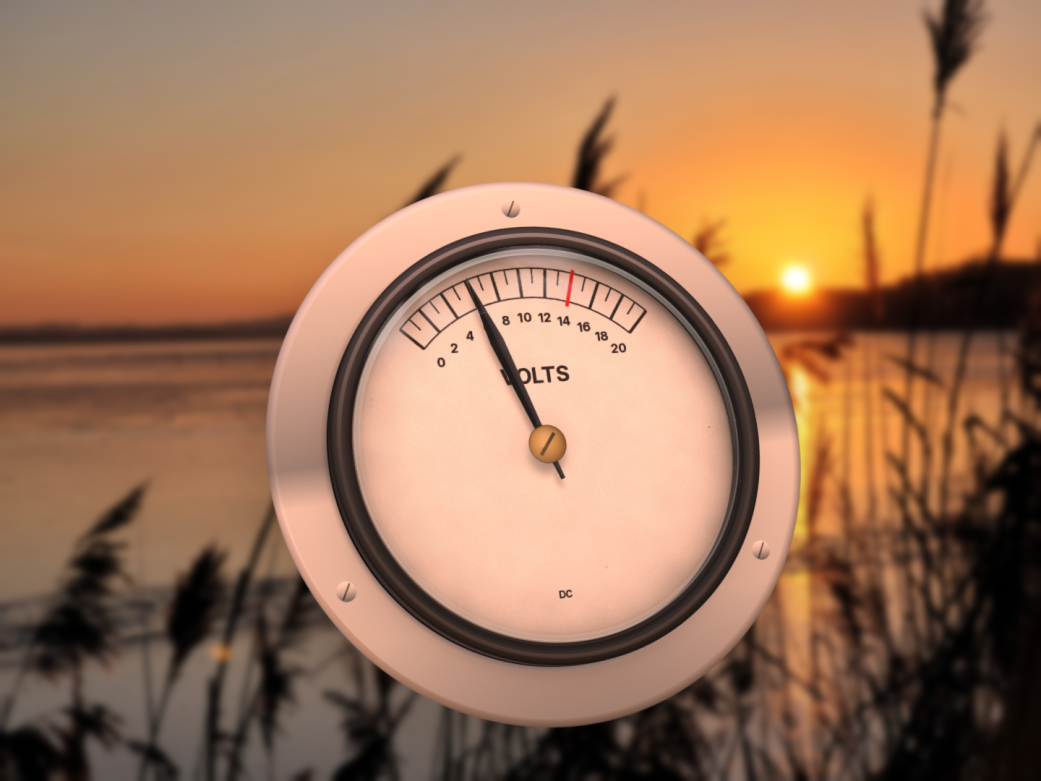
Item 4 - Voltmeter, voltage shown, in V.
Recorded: 6 V
